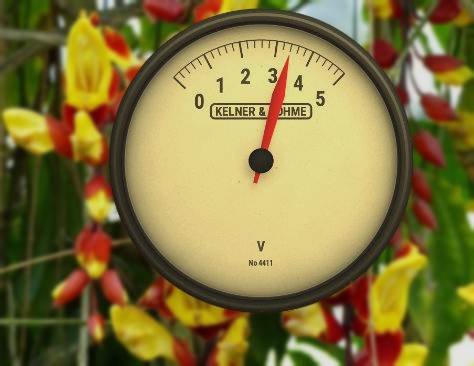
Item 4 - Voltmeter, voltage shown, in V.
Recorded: 3.4 V
